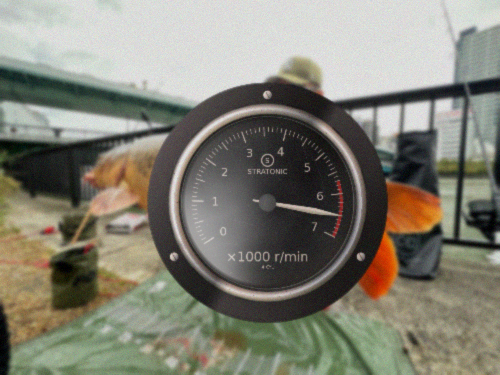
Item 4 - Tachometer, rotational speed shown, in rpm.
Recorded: 6500 rpm
